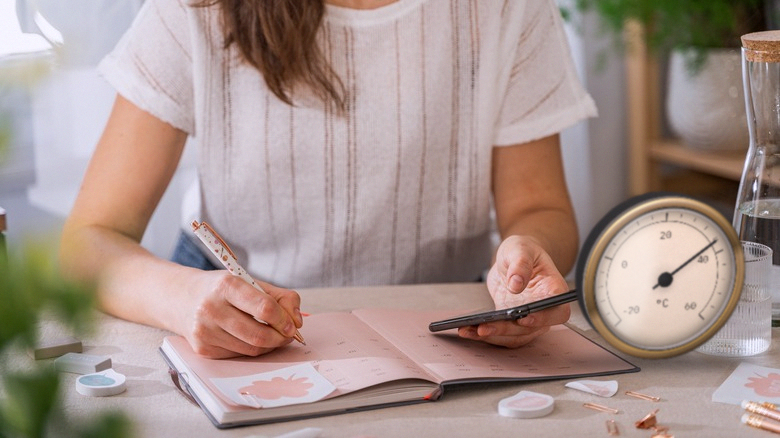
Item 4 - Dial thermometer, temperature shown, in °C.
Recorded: 36 °C
